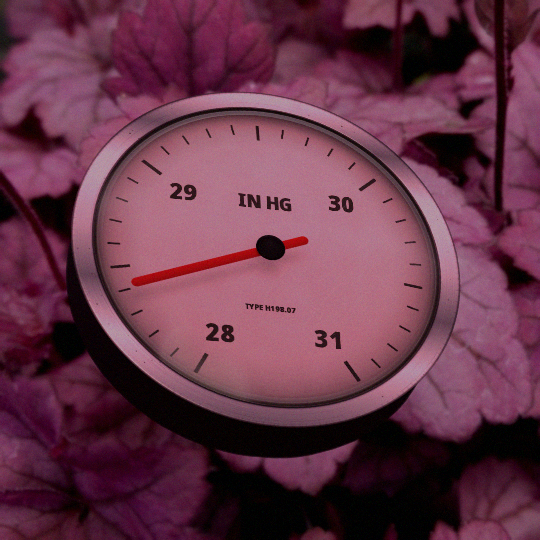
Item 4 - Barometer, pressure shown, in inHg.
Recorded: 28.4 inHg
